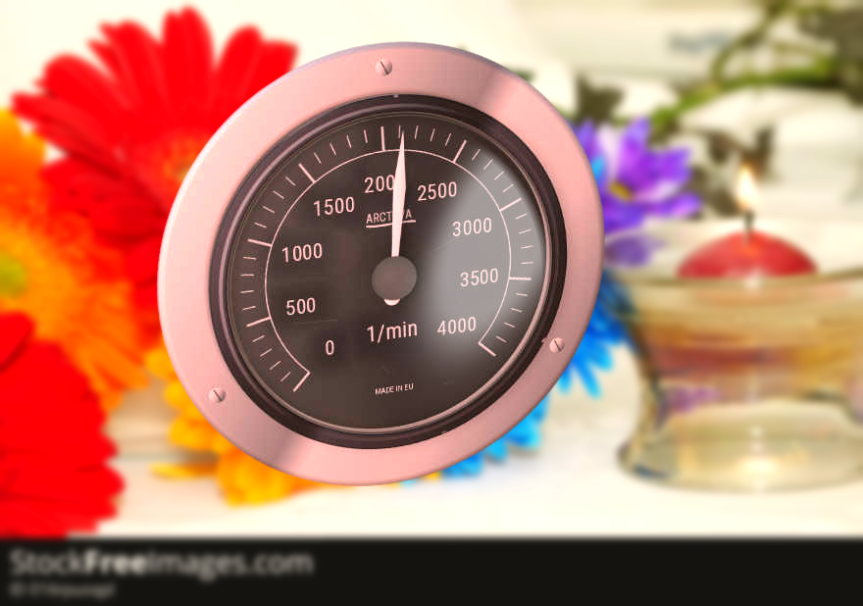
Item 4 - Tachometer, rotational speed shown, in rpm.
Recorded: 2100 rpm
